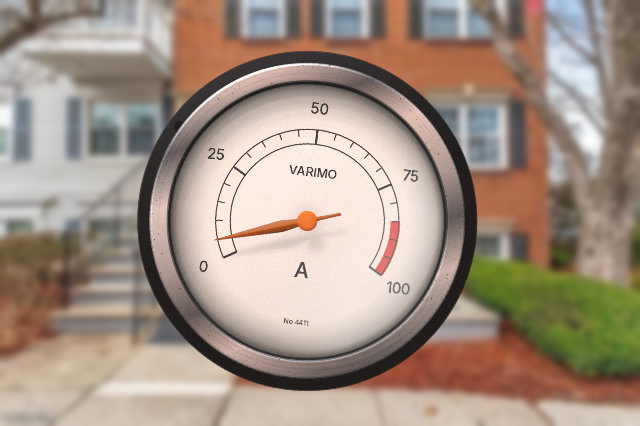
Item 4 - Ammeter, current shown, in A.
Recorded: 5 A
